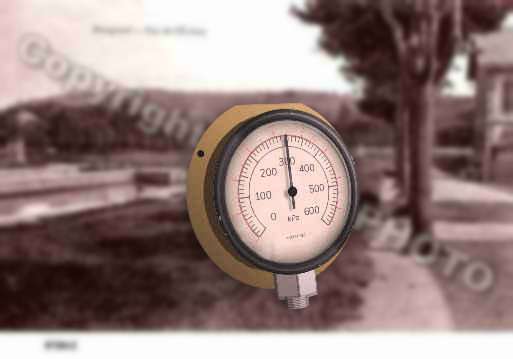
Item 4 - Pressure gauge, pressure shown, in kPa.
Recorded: 300 kPa
